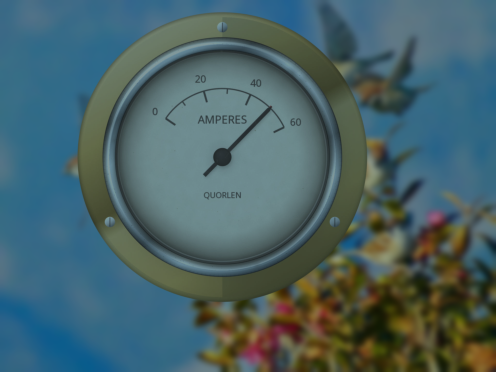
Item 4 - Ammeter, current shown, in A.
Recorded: 50 A
